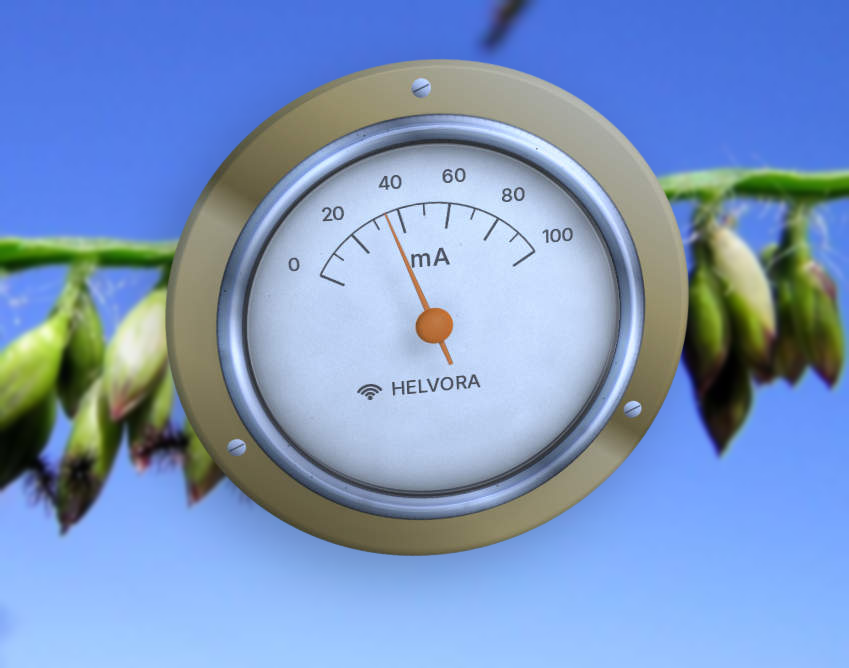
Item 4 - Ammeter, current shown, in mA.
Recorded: 35 mA
